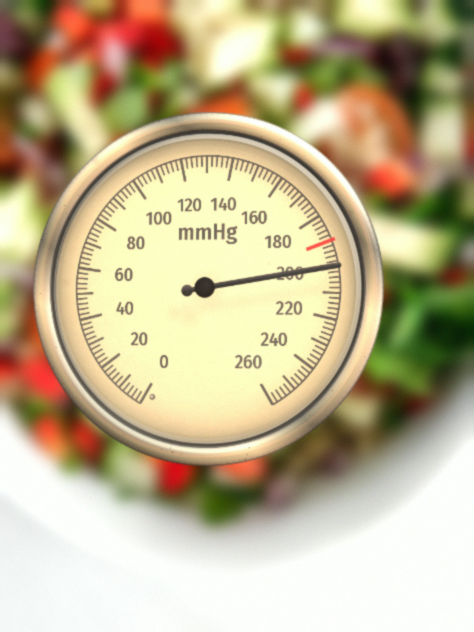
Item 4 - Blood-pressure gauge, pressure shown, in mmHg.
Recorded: 200 mmHg
